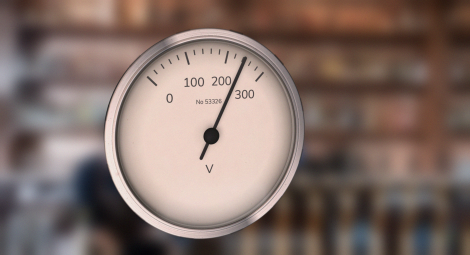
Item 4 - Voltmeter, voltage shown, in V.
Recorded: 240 V
